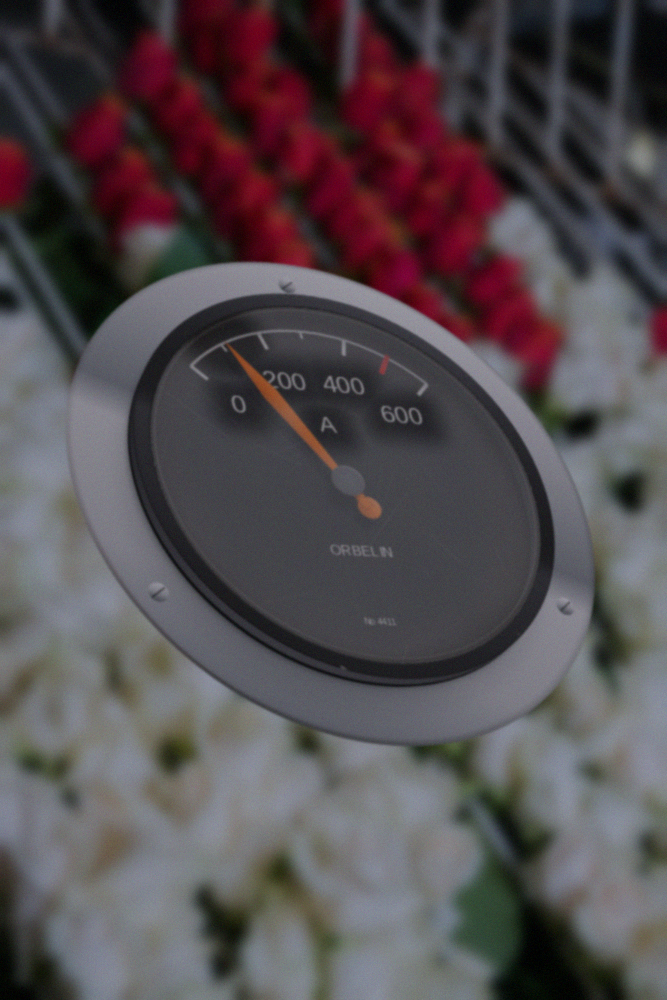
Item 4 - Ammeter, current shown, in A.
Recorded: 100 A
